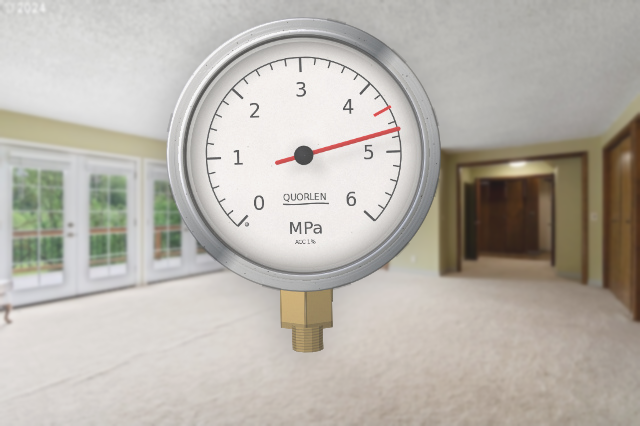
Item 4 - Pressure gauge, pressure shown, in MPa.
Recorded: 4.7 MPa
